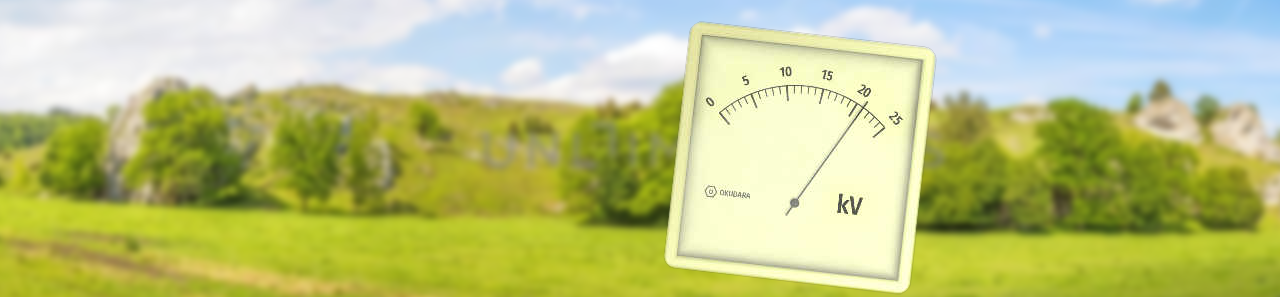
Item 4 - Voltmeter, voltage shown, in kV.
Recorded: 21 kV
